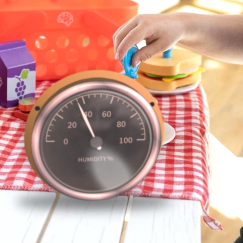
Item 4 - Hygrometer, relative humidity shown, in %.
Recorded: 36 %
